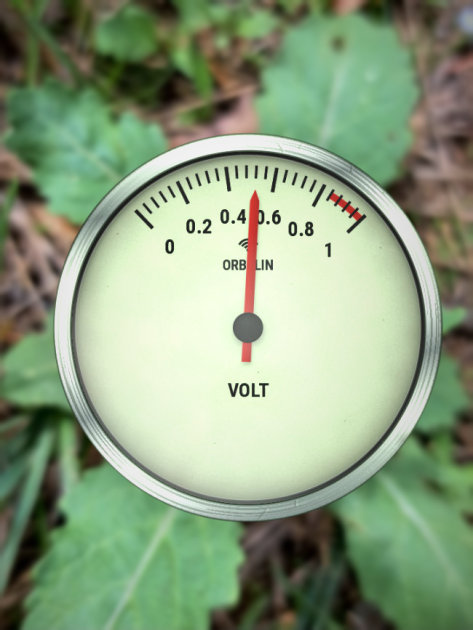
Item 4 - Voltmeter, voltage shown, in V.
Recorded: 0.52 V
